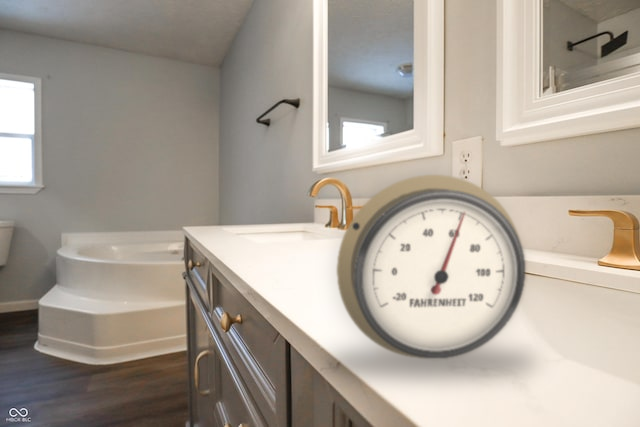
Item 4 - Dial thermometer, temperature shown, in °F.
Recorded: 60 °F
